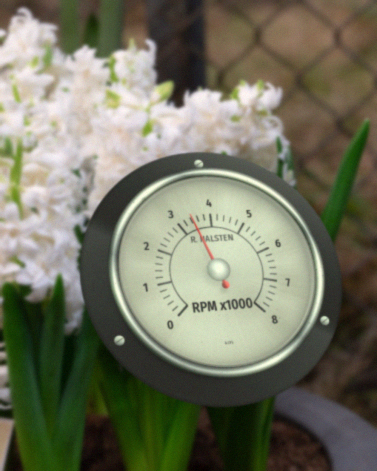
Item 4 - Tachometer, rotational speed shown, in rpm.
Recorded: 3400 rpm
